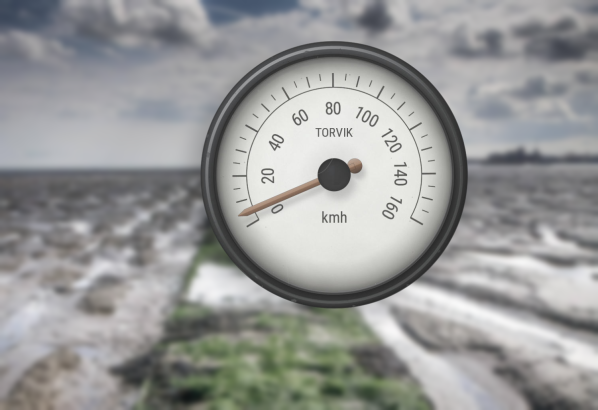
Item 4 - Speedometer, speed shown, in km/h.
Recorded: 5 km/h
